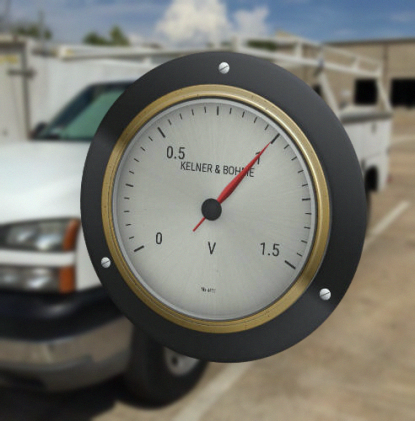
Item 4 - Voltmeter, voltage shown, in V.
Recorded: 1 V
